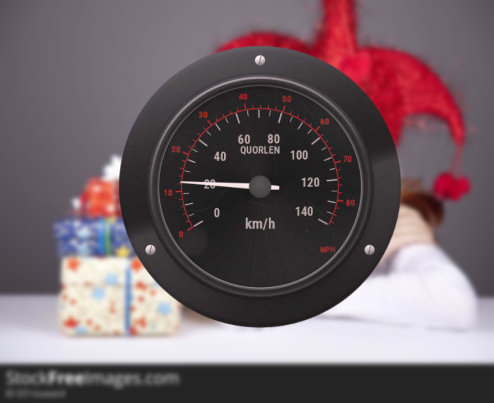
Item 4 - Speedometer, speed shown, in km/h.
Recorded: 20 km/h
